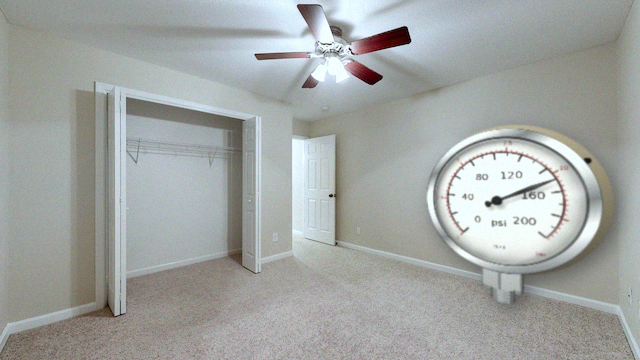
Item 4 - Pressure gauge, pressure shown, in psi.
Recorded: 150 psi
